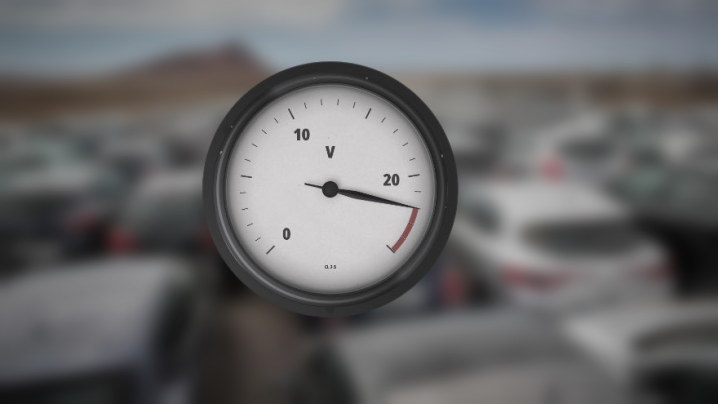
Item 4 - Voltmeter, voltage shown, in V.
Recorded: 22 V
